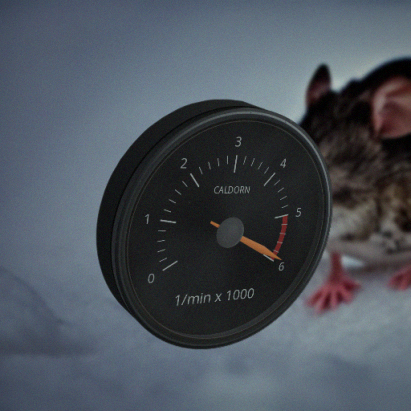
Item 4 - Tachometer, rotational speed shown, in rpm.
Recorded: 5900 rpm
